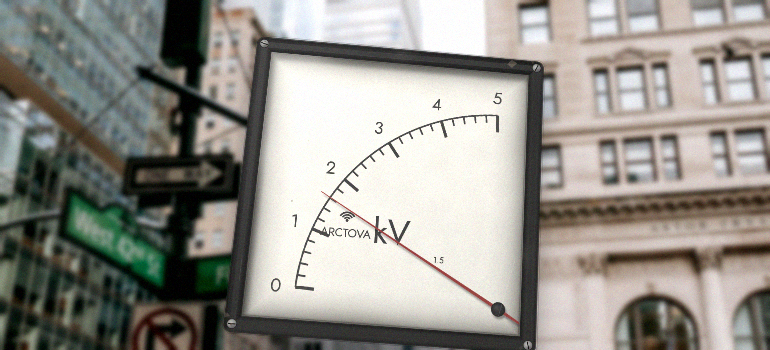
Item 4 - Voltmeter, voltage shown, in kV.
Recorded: 1.6 kV
